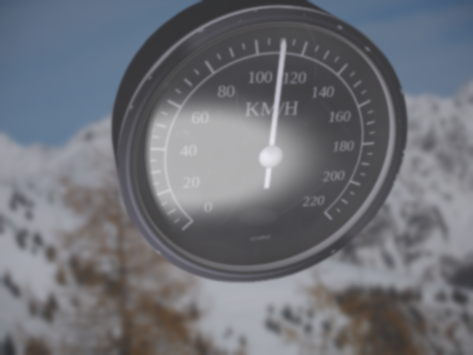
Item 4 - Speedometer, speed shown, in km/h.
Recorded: 110 km/h
